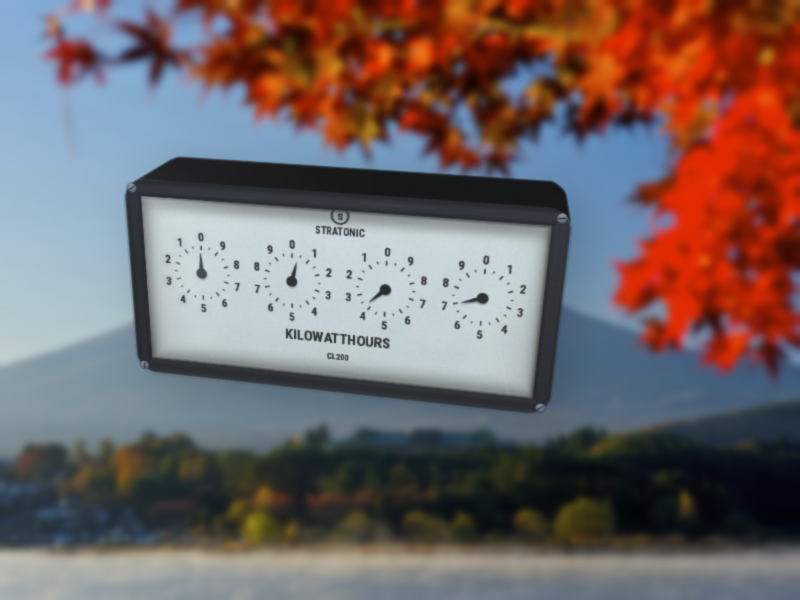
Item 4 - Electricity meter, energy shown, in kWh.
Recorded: 37 kWh
